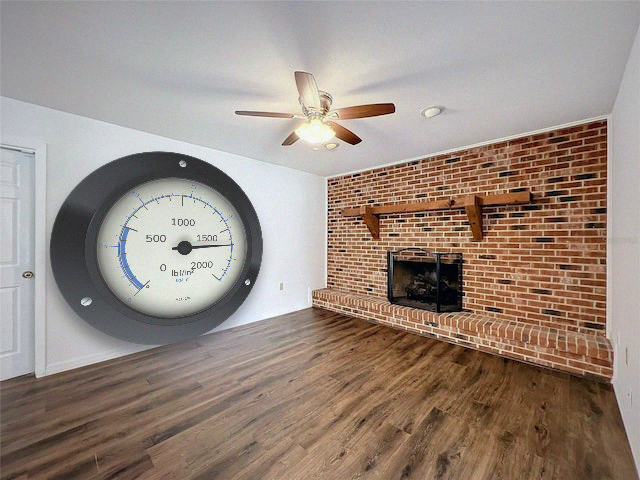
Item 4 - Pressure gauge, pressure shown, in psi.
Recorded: 1650 psi
